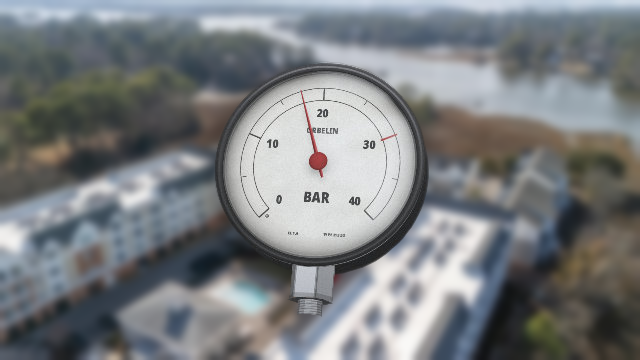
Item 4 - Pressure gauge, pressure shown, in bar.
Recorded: 17.5 bar
